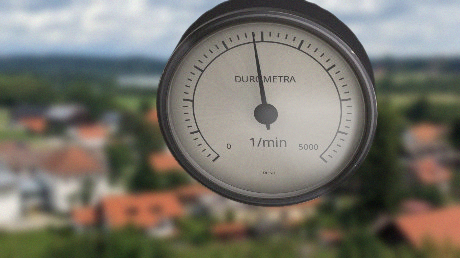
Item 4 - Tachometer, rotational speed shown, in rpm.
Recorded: 2400 rpm
